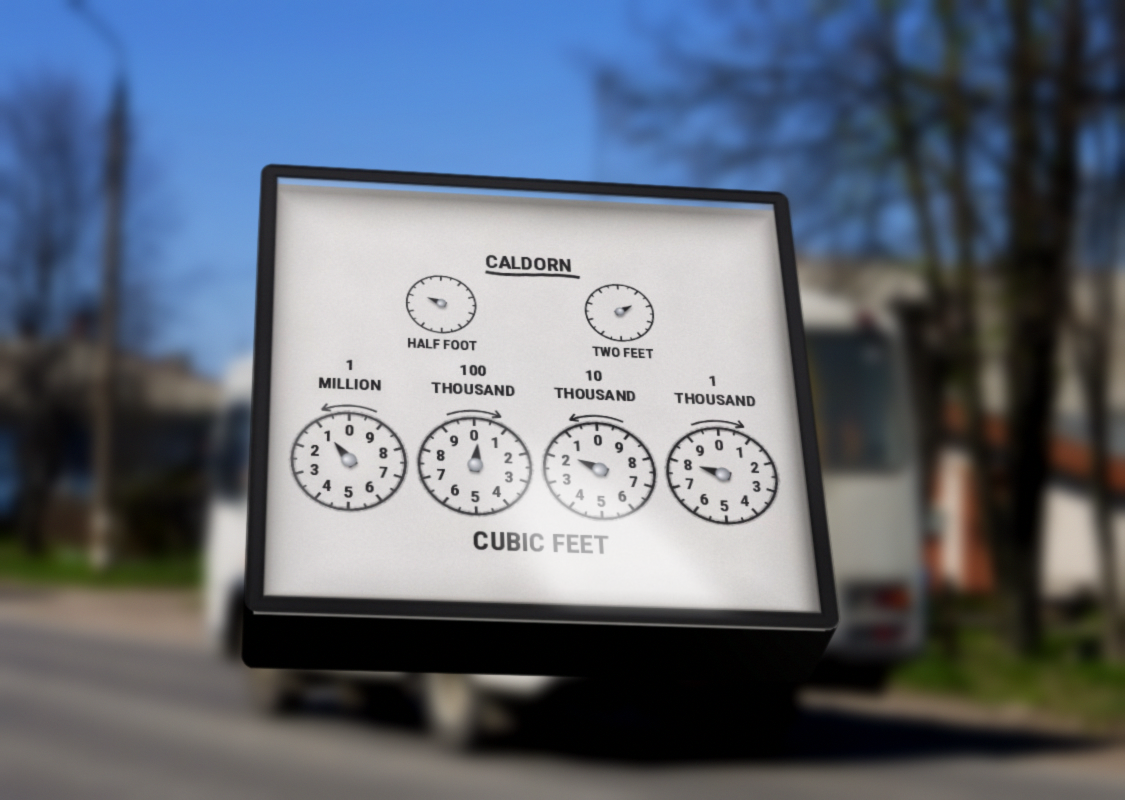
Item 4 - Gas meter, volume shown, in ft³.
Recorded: 101800 ft³
